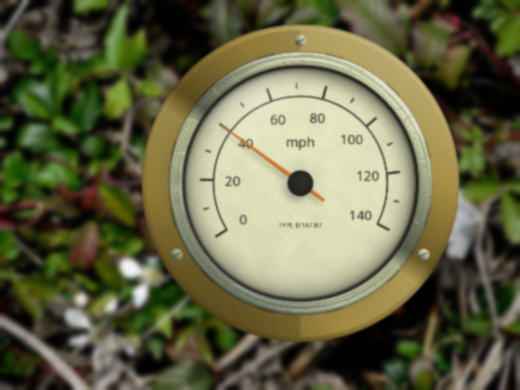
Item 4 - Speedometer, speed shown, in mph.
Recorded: 40 mph
